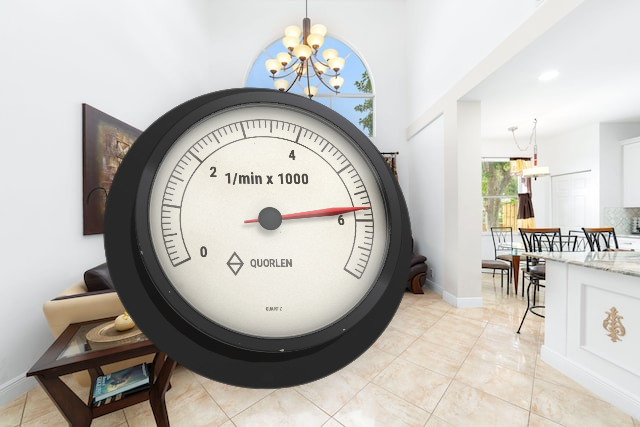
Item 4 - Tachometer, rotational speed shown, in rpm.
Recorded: 5800 rpm
